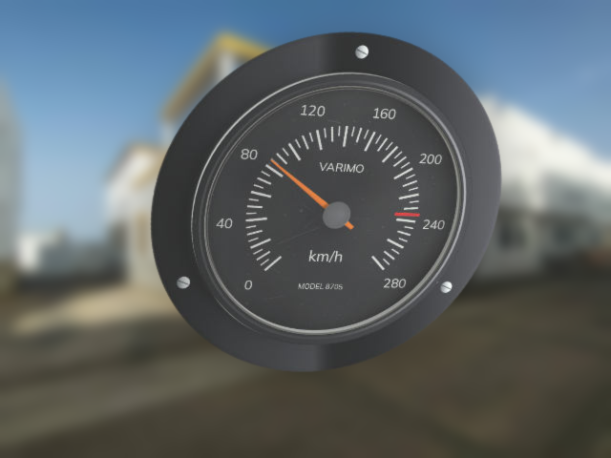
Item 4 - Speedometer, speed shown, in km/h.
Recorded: 85 km/h
